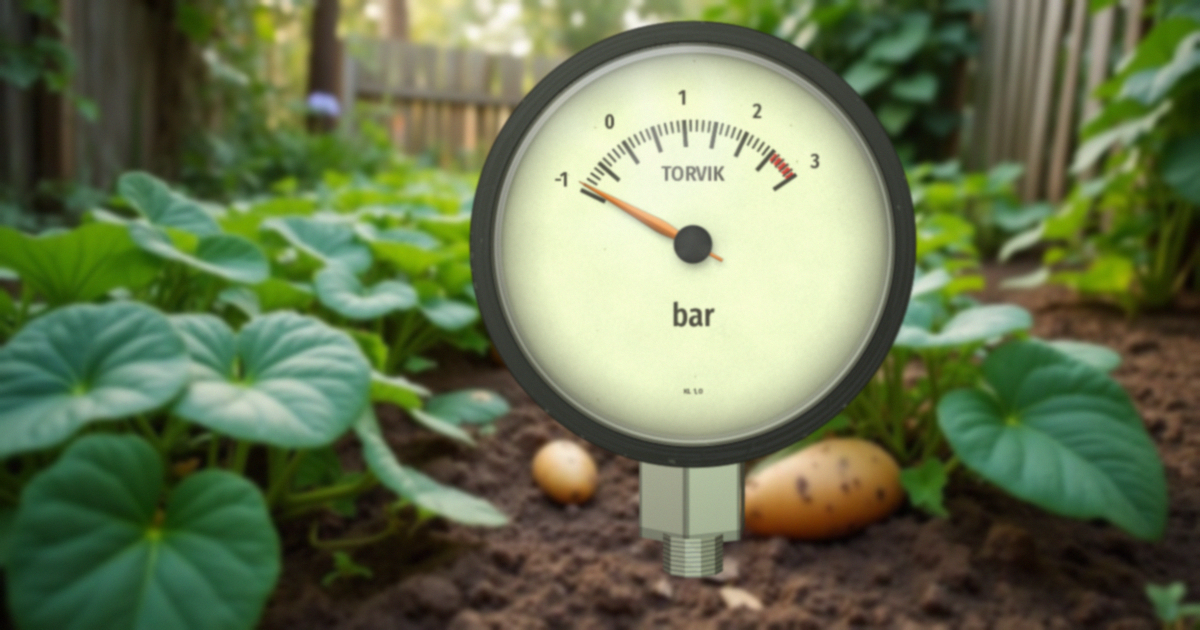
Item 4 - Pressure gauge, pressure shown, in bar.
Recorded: -0.9 bar
